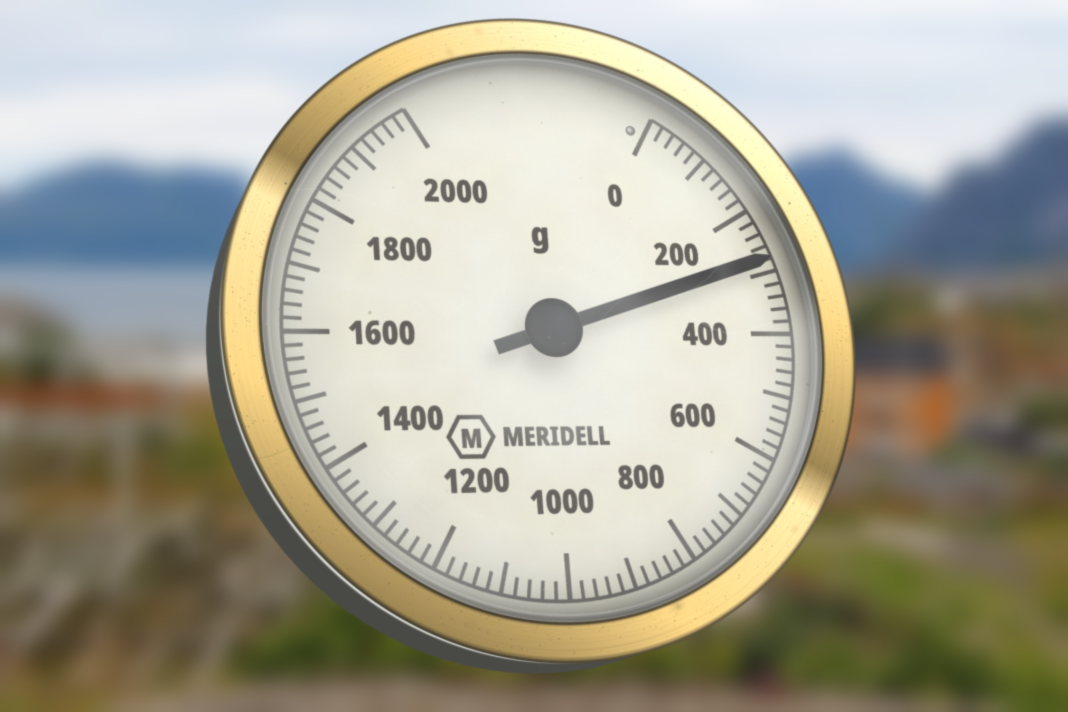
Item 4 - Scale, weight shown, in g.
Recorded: 280 g
